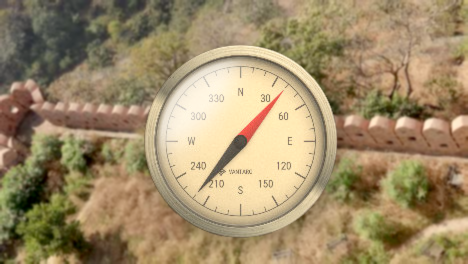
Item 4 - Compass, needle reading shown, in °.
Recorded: 40 °
